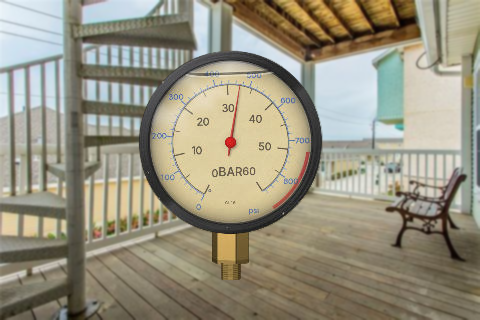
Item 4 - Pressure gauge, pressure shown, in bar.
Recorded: 32.5 bar
